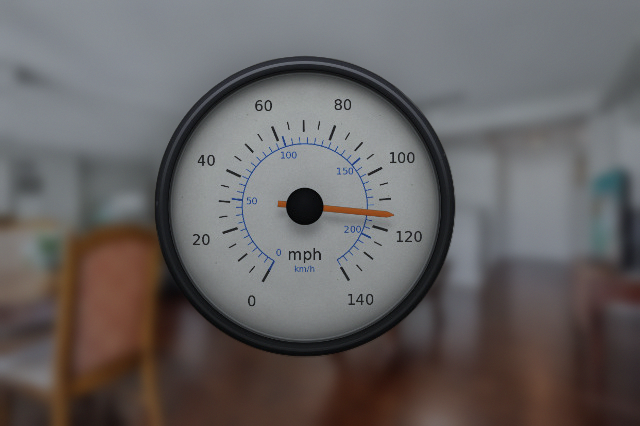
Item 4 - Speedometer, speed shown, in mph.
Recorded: 115 mph
